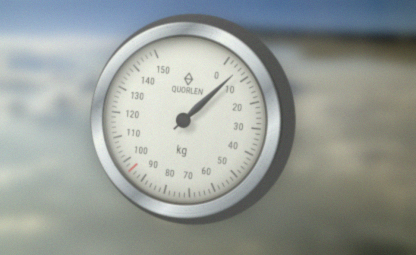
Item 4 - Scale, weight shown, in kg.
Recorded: 6 kg
